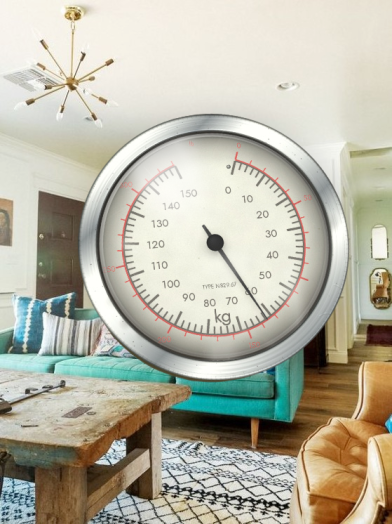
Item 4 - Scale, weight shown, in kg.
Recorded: 62 kg
